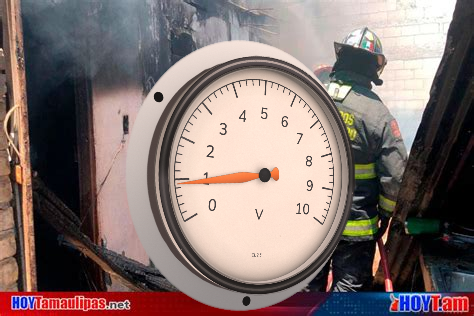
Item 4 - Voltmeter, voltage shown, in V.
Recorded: 0.9 V
